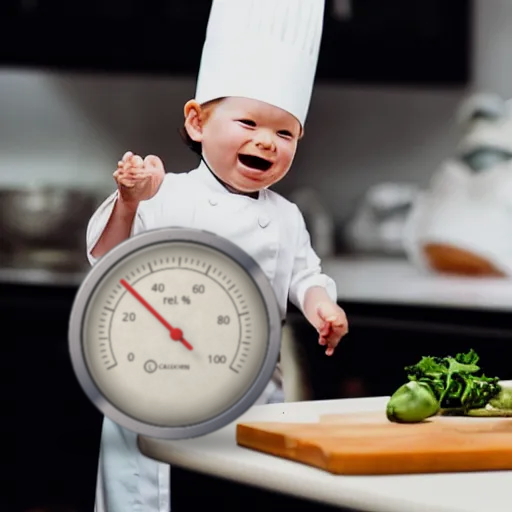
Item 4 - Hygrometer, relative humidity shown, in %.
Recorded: 30 %
